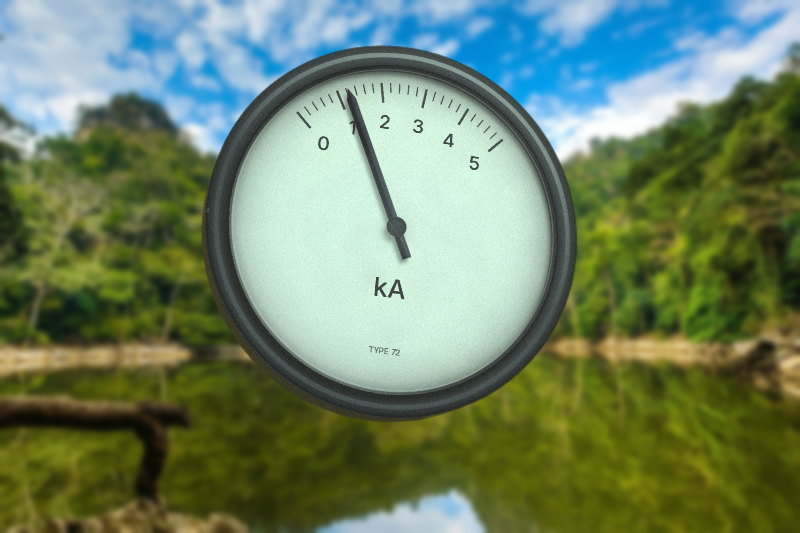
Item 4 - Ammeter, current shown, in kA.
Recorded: 1.2 kA
